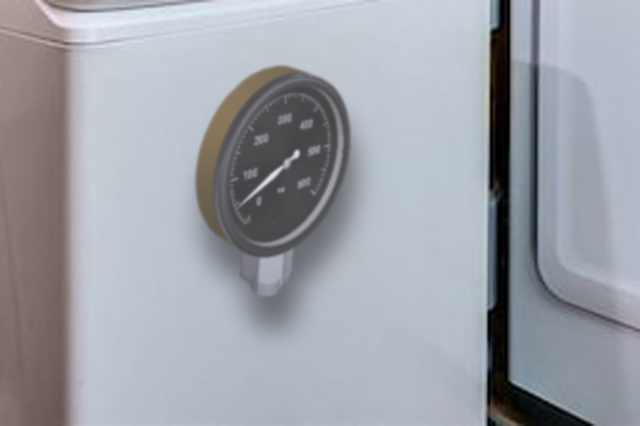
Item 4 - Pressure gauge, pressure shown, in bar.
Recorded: 50 bar
